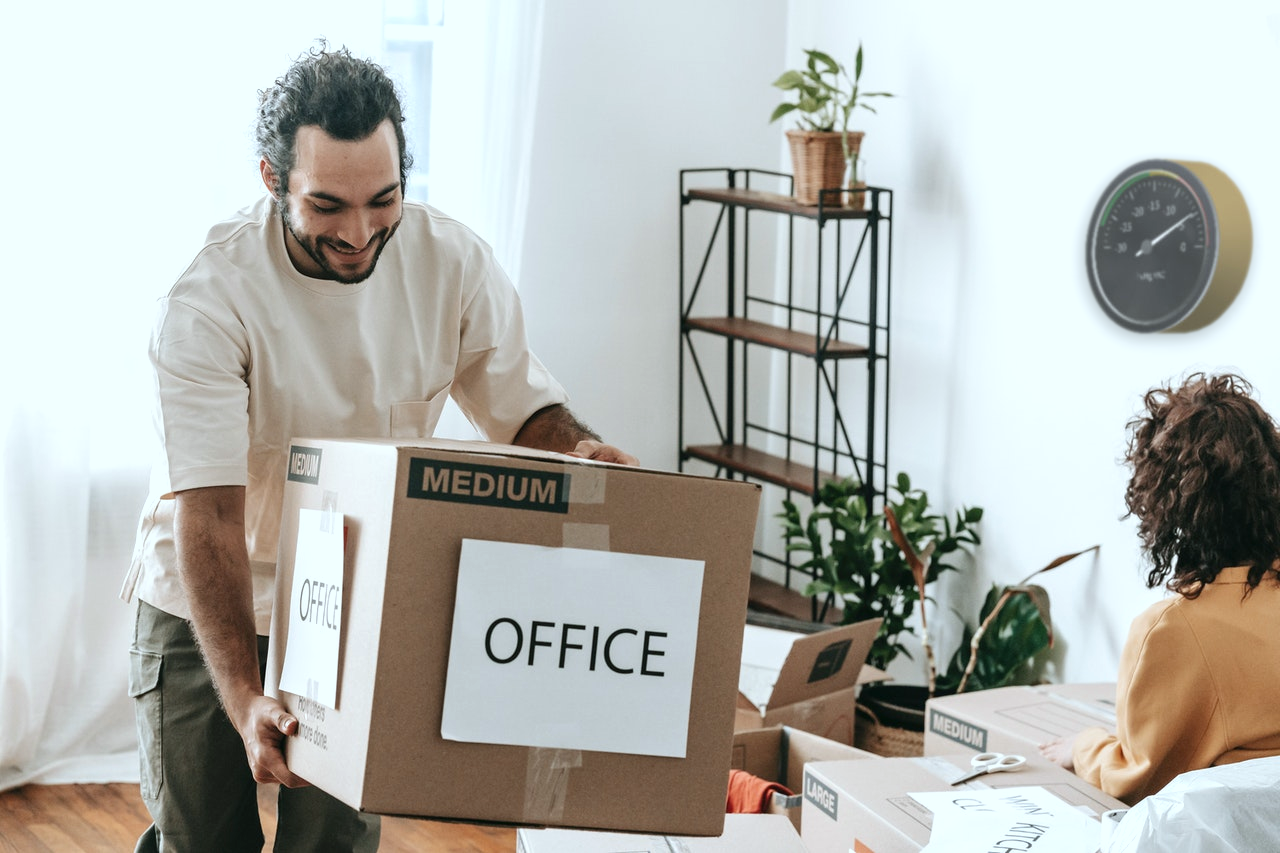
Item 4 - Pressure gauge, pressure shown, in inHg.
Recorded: -5 inHg
